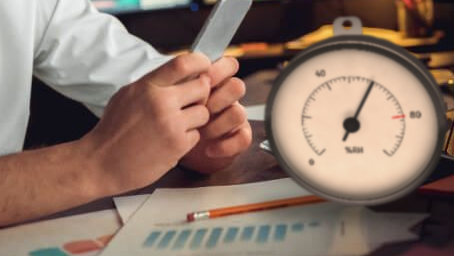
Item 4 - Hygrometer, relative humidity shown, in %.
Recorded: 60 %
